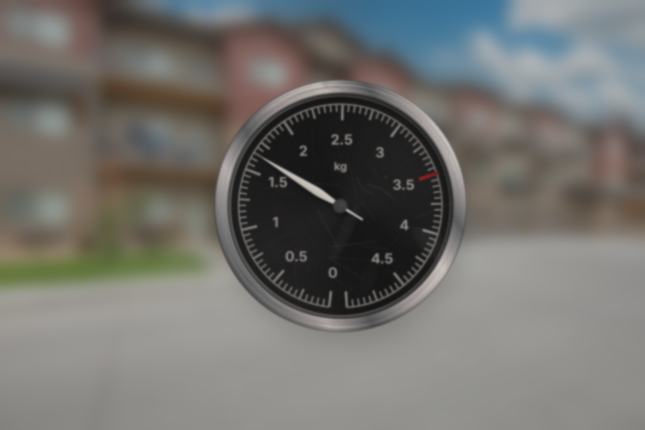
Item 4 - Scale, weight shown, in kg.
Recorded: 1.65 kg
